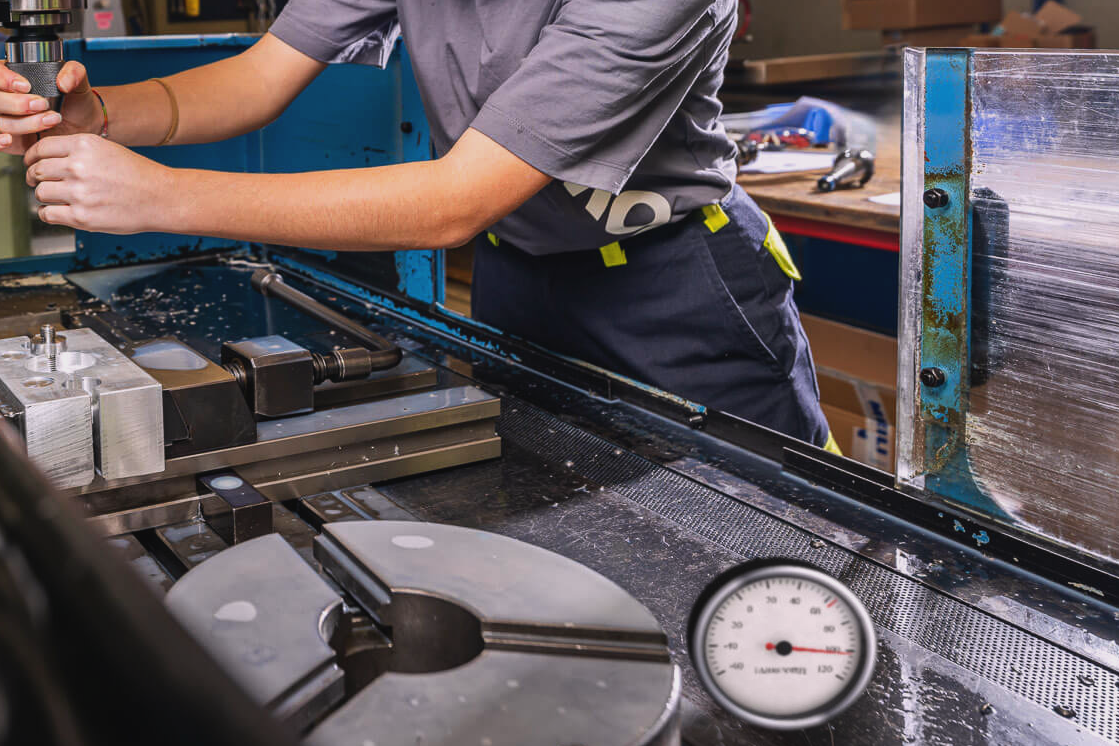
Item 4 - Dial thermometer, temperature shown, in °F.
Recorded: 100 °F
